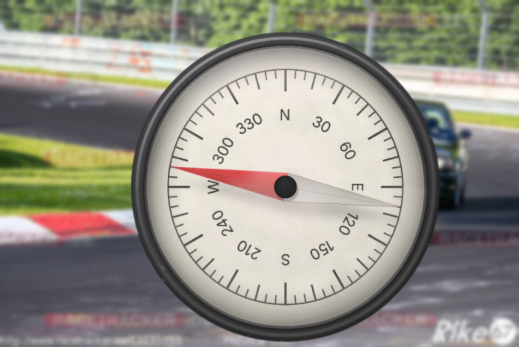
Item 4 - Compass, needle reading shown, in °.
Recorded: 280 °
